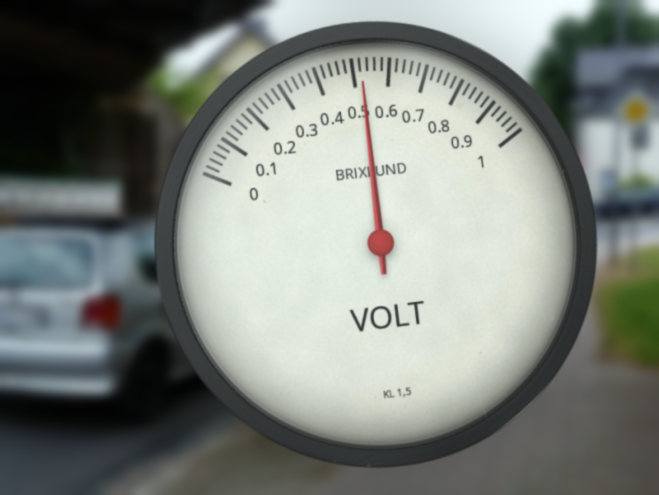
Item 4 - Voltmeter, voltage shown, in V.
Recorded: 0.52 V
